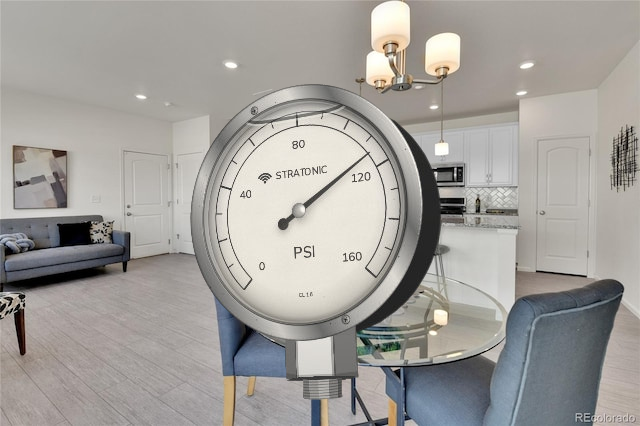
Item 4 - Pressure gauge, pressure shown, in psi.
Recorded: 115 psi
